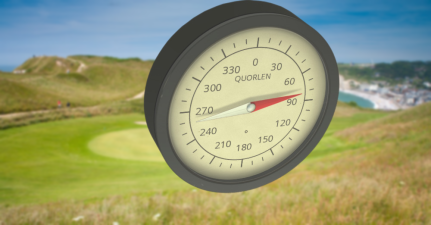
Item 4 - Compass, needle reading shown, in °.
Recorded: 80 °
